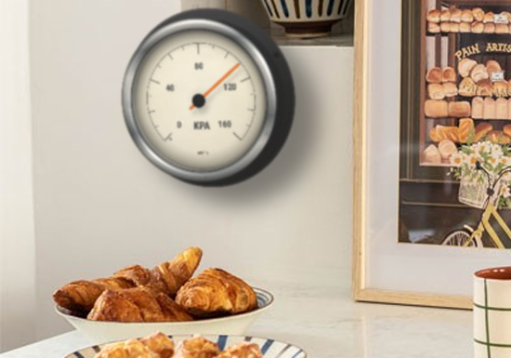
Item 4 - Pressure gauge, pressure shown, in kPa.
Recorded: 110 kPa
